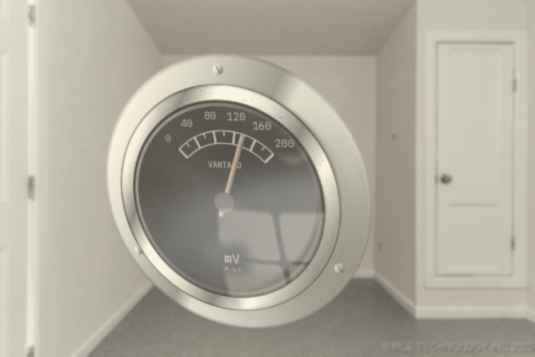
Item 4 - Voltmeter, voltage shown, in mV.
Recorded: 140 mV
